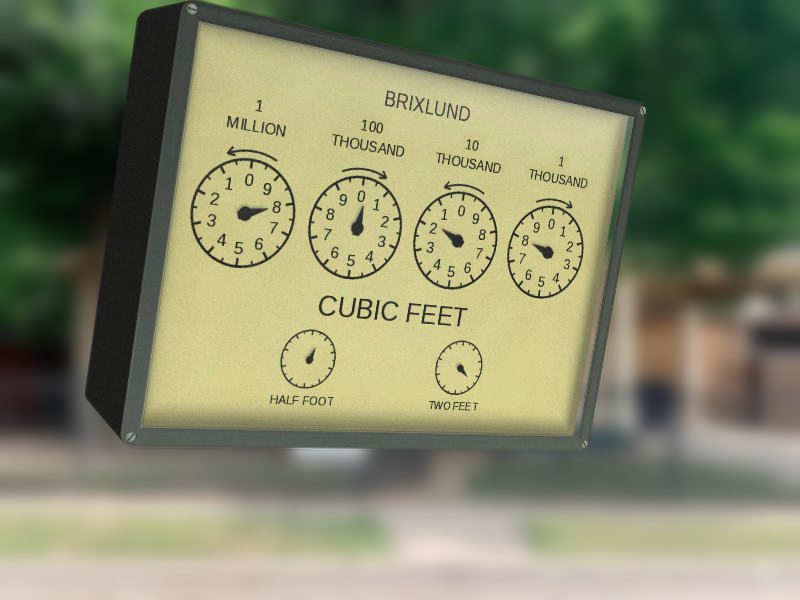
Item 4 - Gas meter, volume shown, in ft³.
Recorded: 801800 ft³
